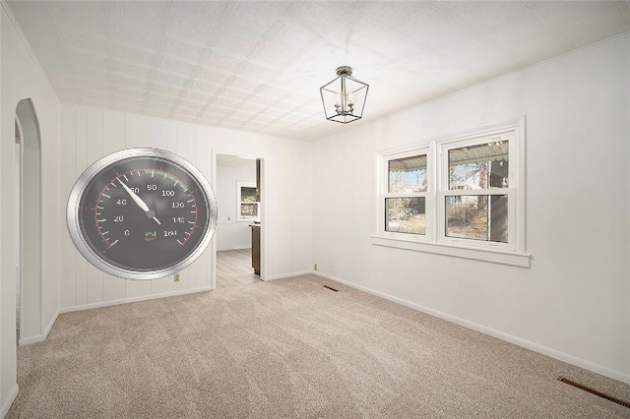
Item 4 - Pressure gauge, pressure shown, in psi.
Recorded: 55 psi
